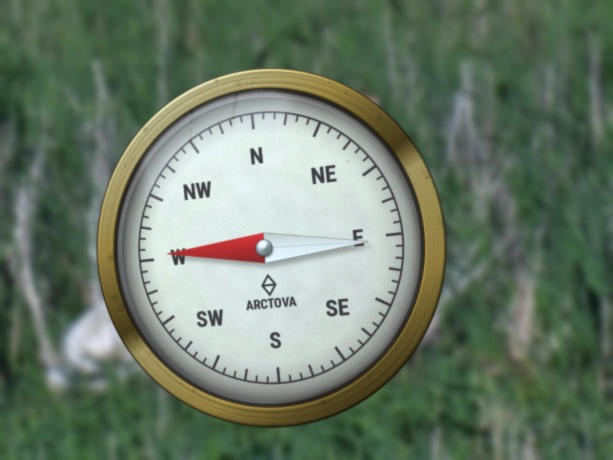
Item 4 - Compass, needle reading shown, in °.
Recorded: 272.5 °
